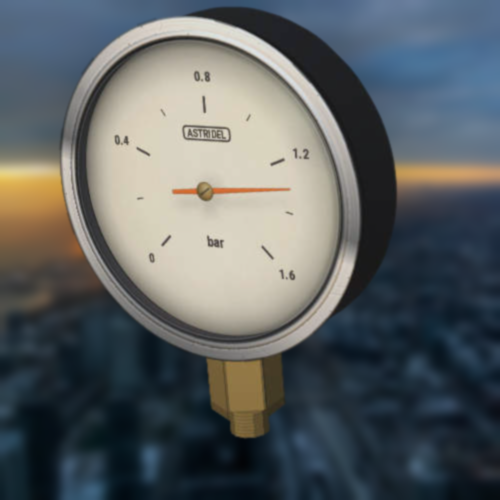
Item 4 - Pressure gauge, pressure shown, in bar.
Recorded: 1.3 bar
